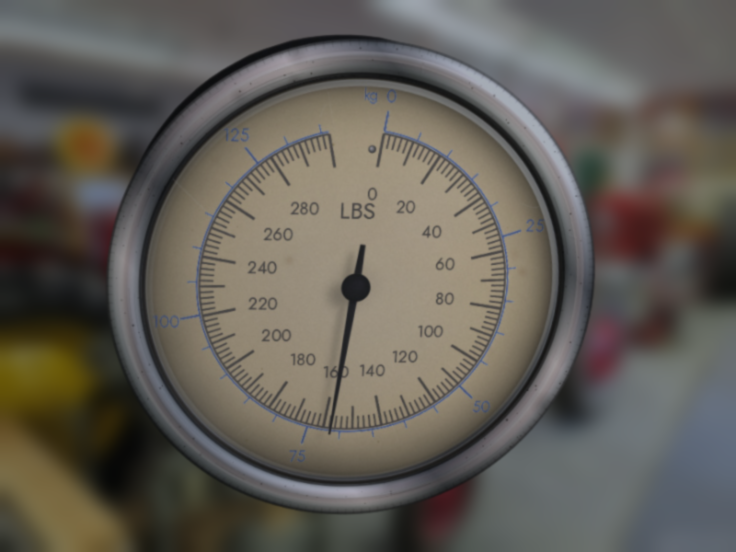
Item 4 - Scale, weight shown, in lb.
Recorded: 158 lb
